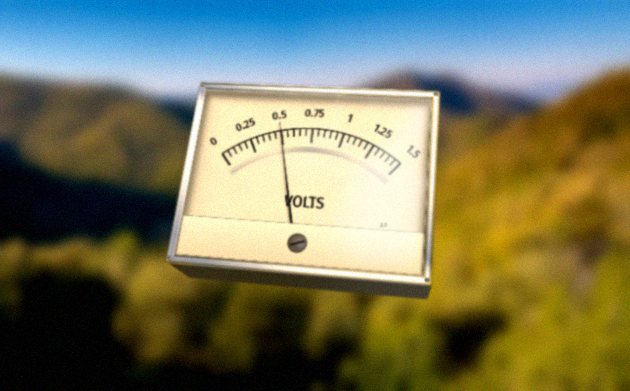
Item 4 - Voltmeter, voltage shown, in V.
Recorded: 0.5 V
